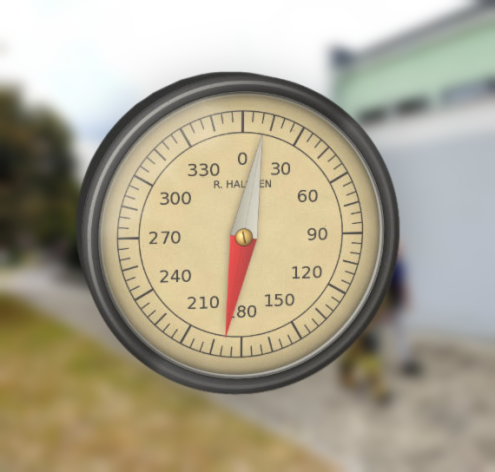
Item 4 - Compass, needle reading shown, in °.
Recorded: 190 °
